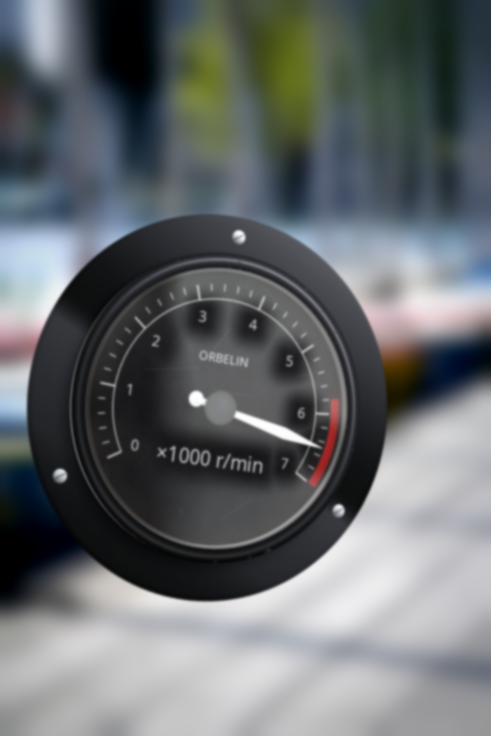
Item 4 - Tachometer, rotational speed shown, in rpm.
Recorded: 6500 rpm
